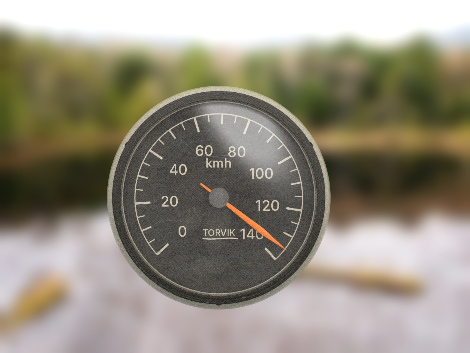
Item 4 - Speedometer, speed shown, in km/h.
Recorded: 135 km/h
